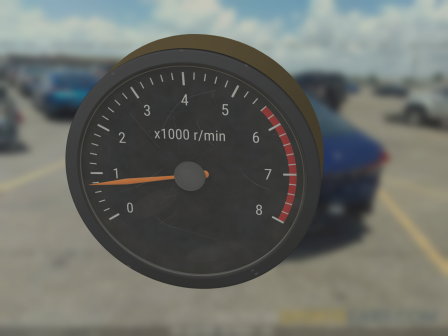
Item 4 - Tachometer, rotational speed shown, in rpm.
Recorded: 800 rpm
